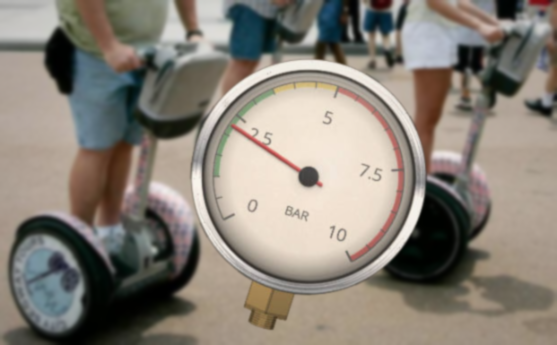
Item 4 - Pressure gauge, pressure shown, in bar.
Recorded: 2.25 bar
